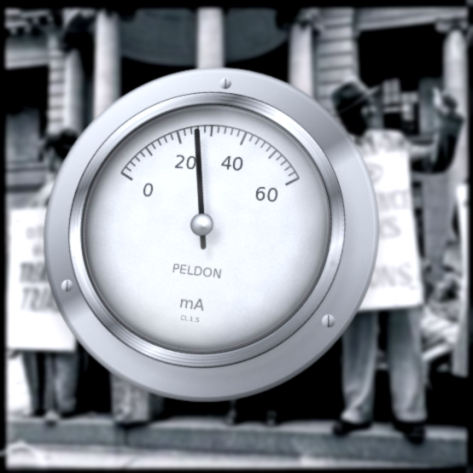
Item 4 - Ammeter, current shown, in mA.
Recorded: 26 mA
